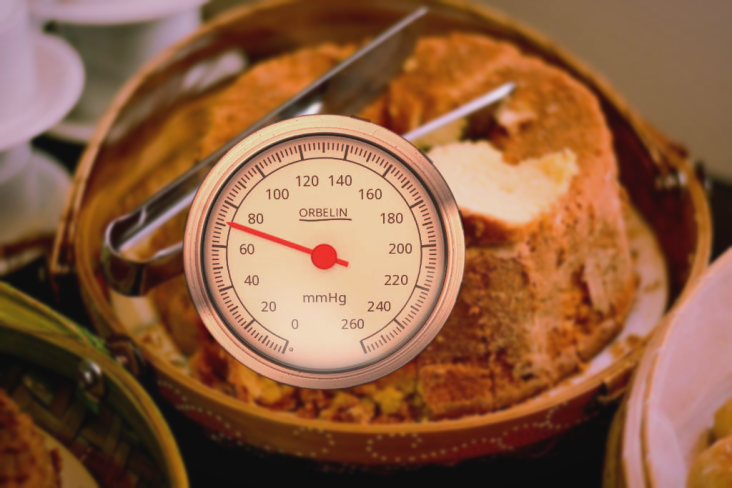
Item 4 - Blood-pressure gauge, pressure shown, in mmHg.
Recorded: 72 mmHg
